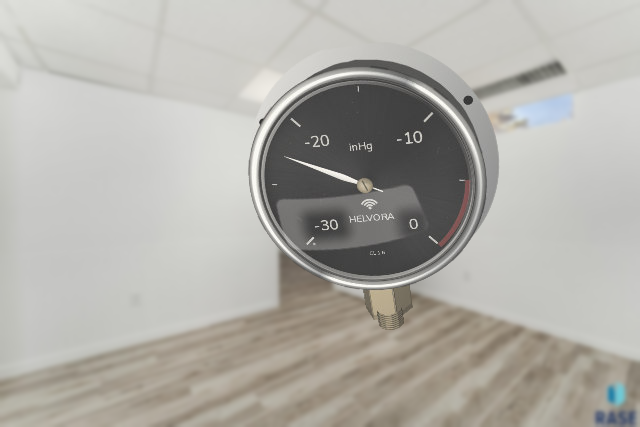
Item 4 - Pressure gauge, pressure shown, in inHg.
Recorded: -22.5 inHg
